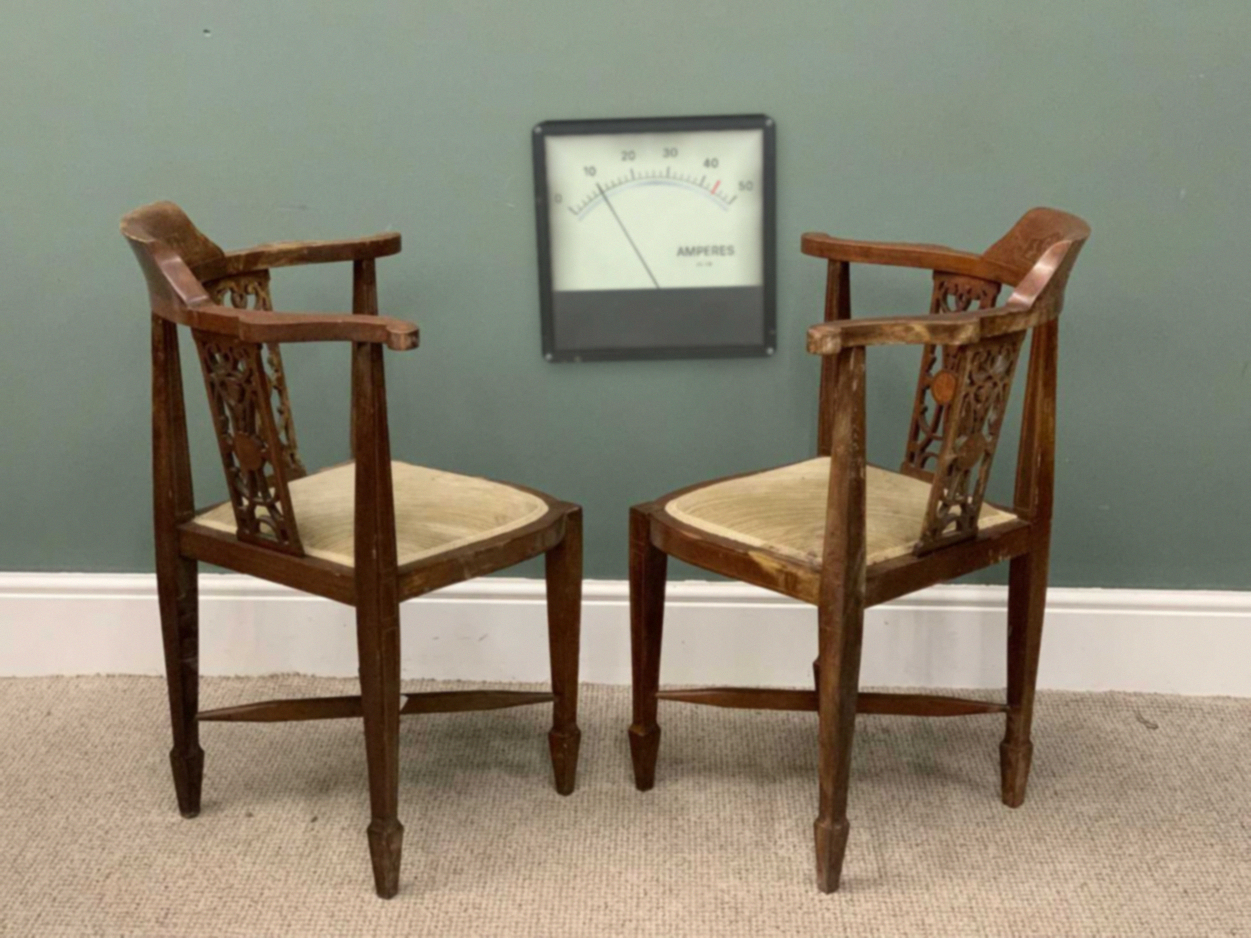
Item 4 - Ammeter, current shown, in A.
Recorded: 10 A
